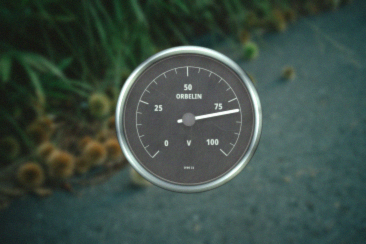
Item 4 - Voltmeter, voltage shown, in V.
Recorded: 80 V
